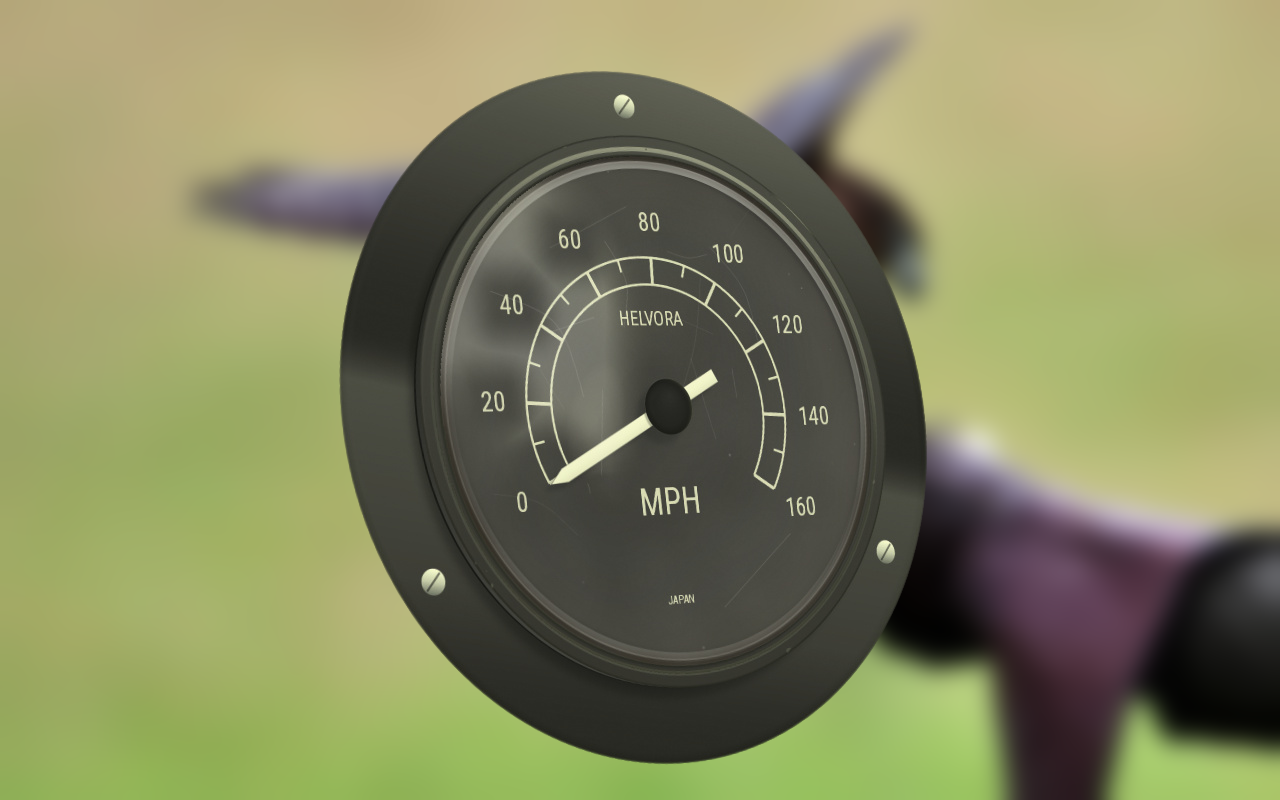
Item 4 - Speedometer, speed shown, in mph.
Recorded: 0 mph
